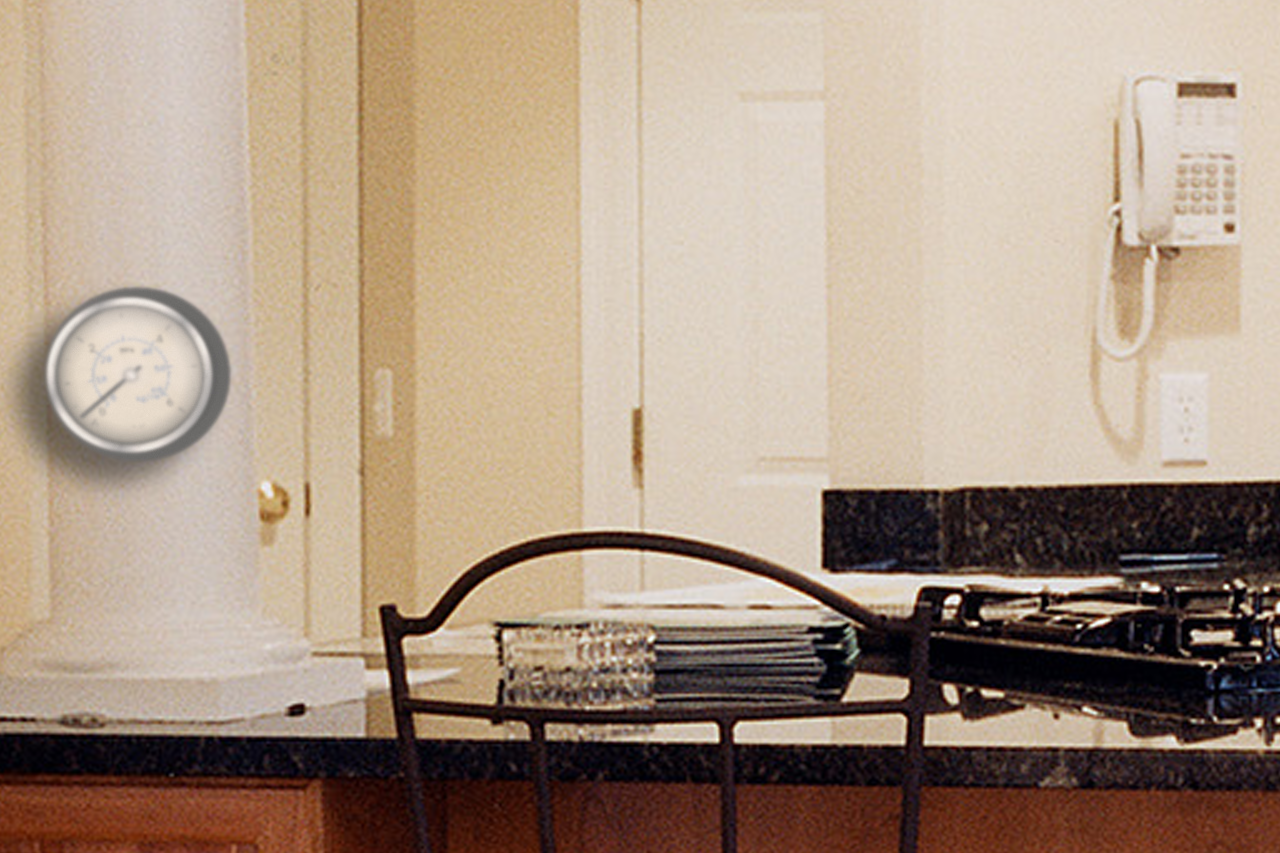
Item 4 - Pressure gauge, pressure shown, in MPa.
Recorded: 0.25 MPa
